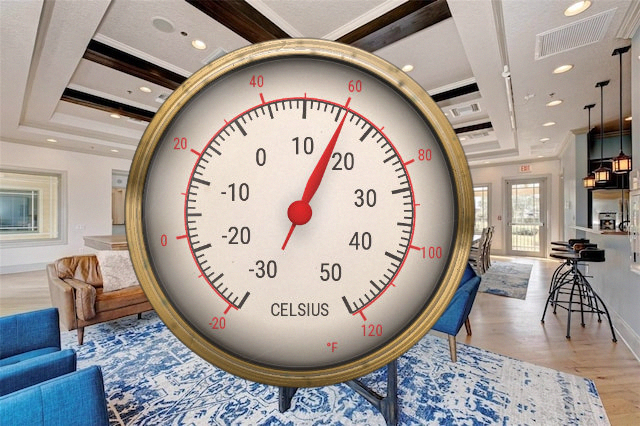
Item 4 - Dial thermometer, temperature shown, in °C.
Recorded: 16 °C
